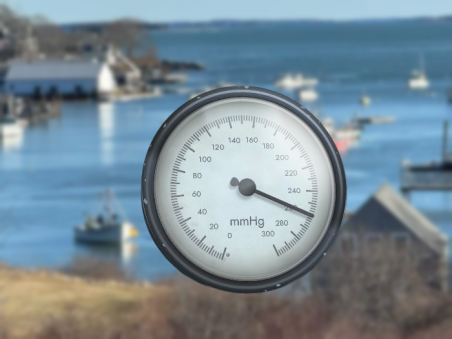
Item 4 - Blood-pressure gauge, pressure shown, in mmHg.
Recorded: 260 mmHg
